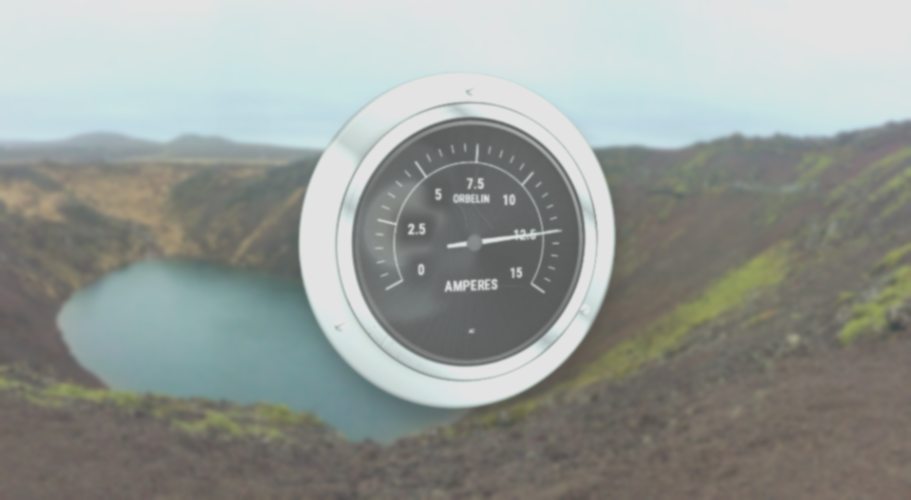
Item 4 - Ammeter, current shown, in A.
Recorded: 12.5 A
